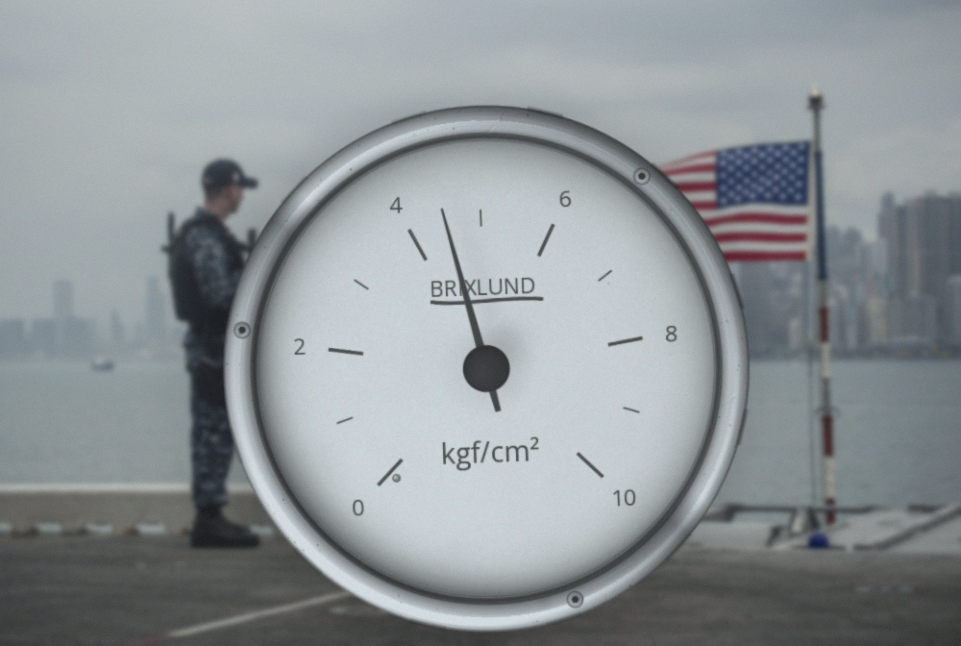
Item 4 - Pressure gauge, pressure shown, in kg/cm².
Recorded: 4.5 kg/cm²
